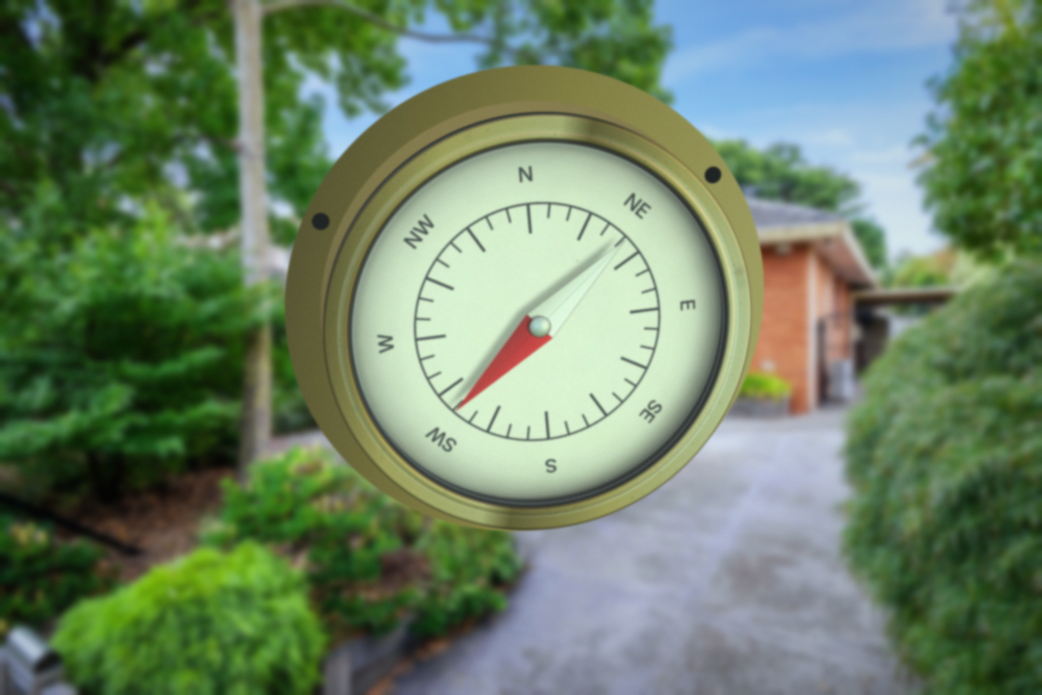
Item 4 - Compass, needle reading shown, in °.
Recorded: 230 °
